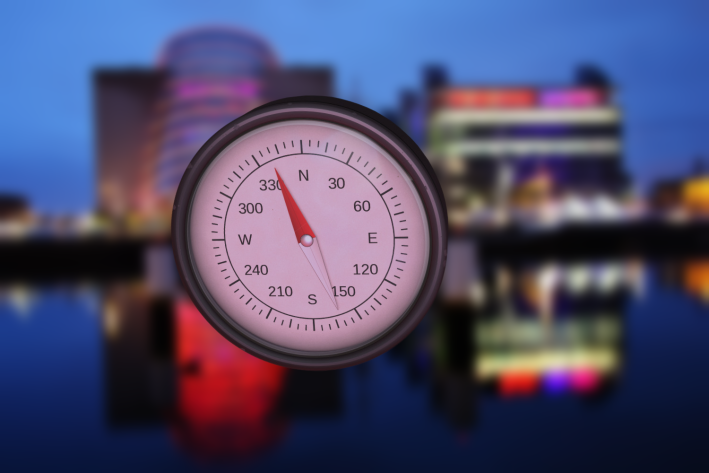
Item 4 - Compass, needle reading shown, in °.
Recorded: 340 °
